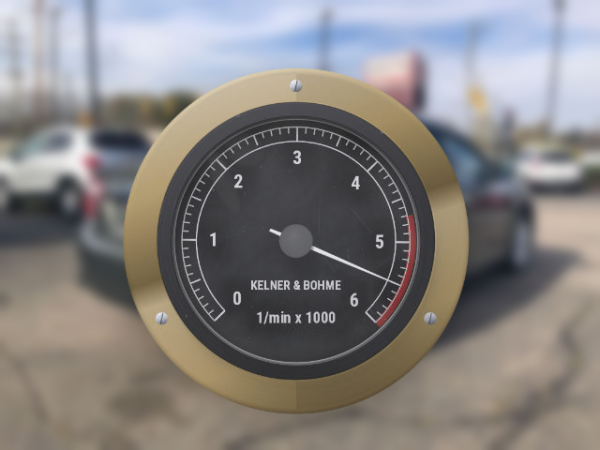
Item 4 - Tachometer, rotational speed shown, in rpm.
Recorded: 5500 rpm
